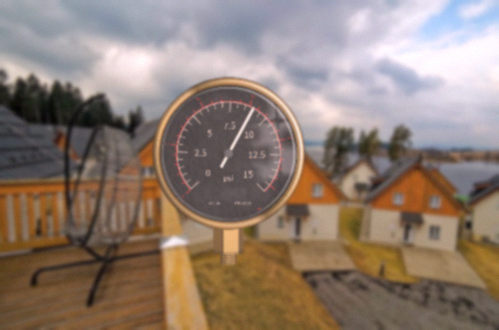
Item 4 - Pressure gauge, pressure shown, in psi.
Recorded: 9 psi
